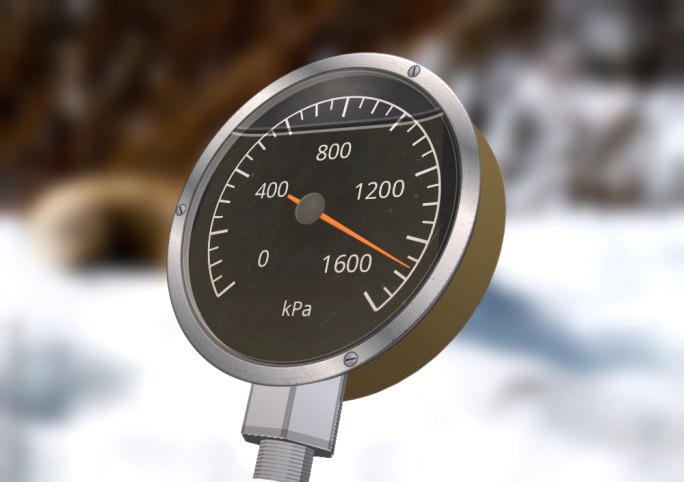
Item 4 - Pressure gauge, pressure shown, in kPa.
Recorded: 1475 kPa
